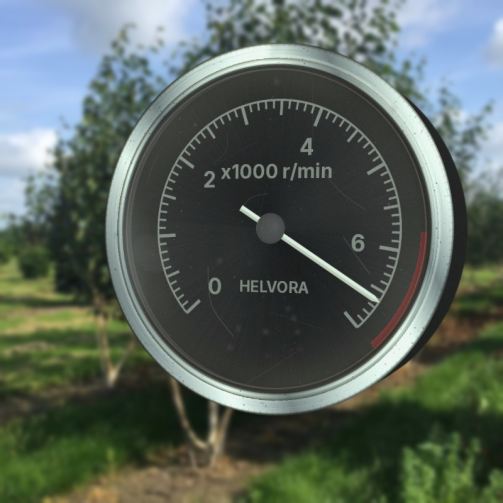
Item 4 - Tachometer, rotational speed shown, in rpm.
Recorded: 6600 rpm
